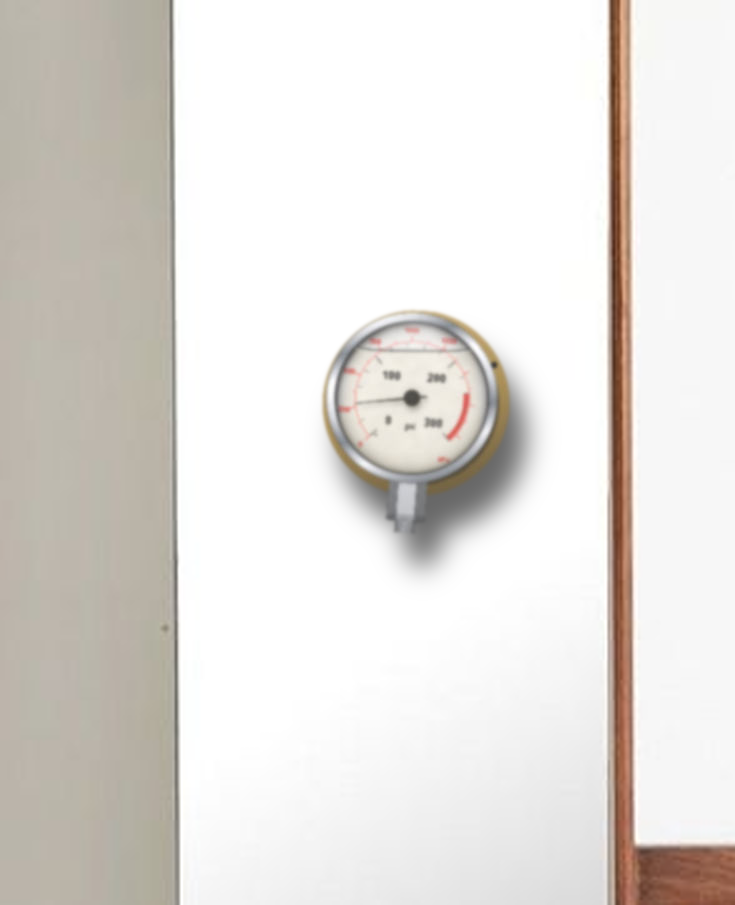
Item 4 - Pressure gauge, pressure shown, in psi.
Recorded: 40 psi
